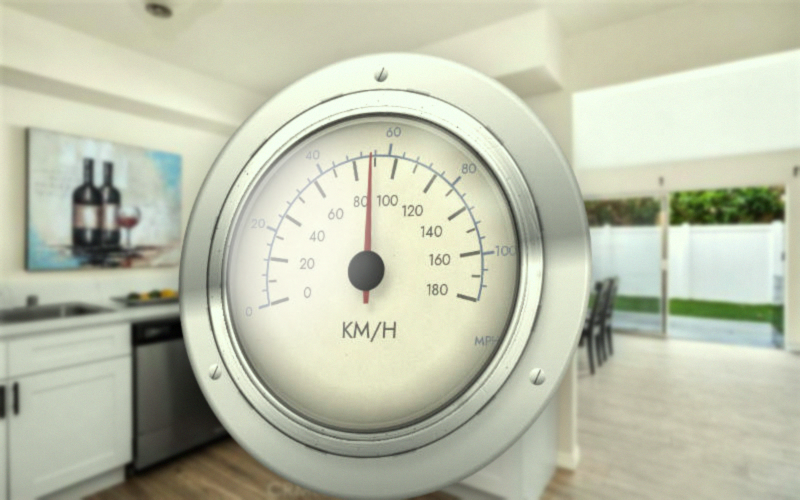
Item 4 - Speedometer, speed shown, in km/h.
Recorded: 90 km/h
